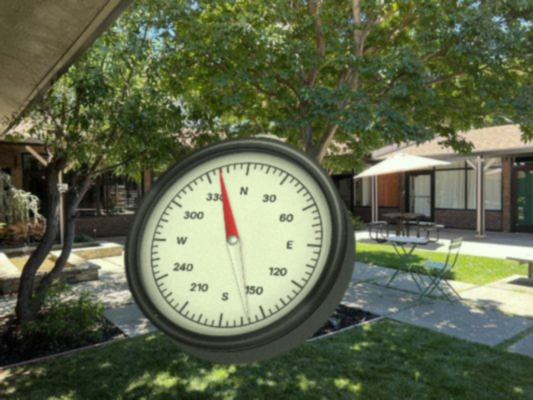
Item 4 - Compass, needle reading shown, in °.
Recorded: 340 °
